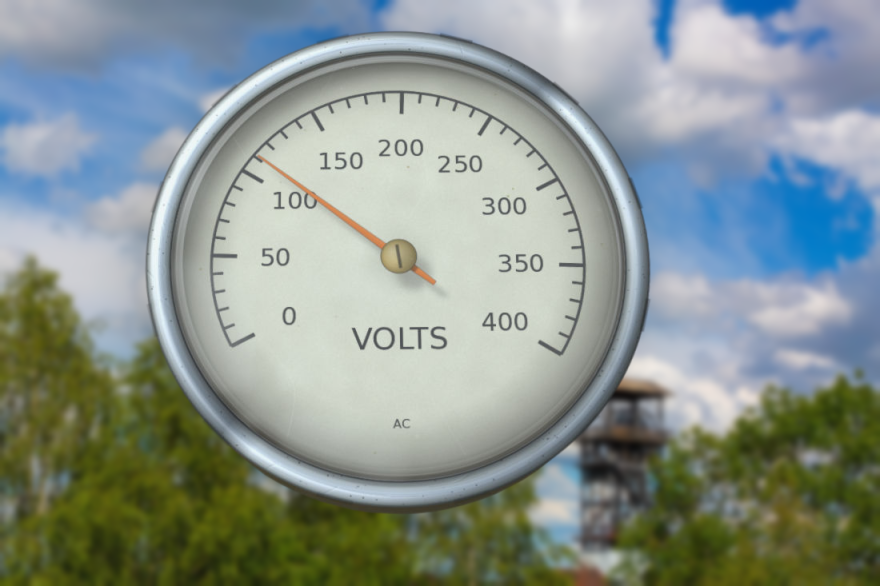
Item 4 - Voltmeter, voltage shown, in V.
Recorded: 110 V
